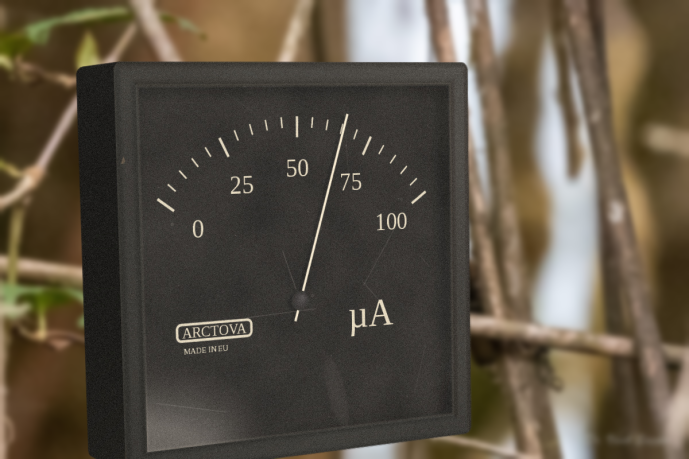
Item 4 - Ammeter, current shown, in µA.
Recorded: 65 µA
